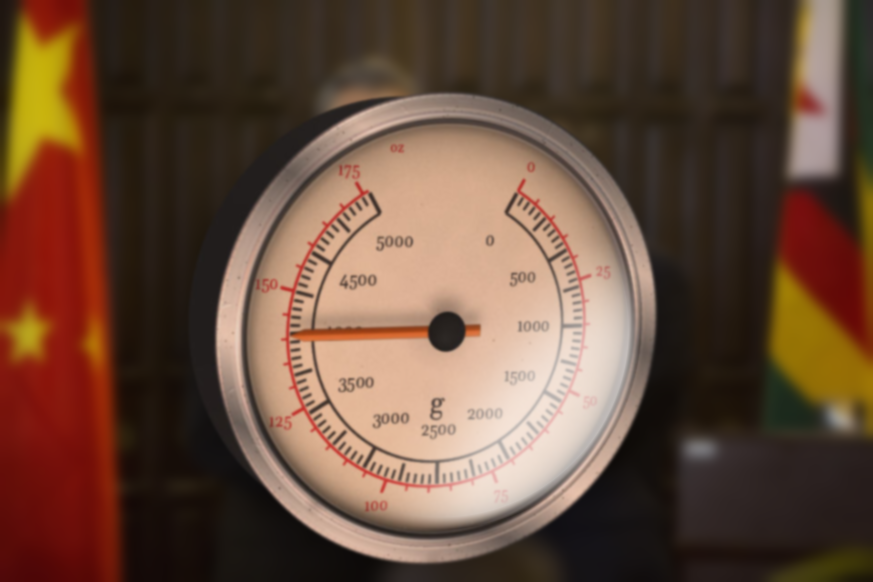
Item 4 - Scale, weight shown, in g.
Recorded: 4000 g
